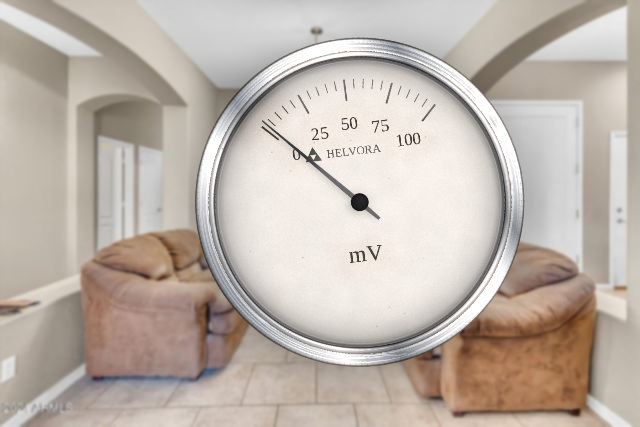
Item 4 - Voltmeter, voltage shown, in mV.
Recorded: 2.5 mV
